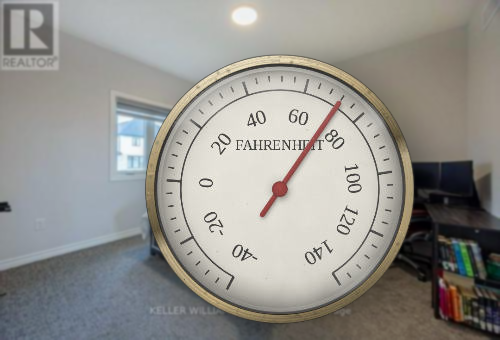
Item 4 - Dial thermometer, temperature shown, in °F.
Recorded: 72 °F
